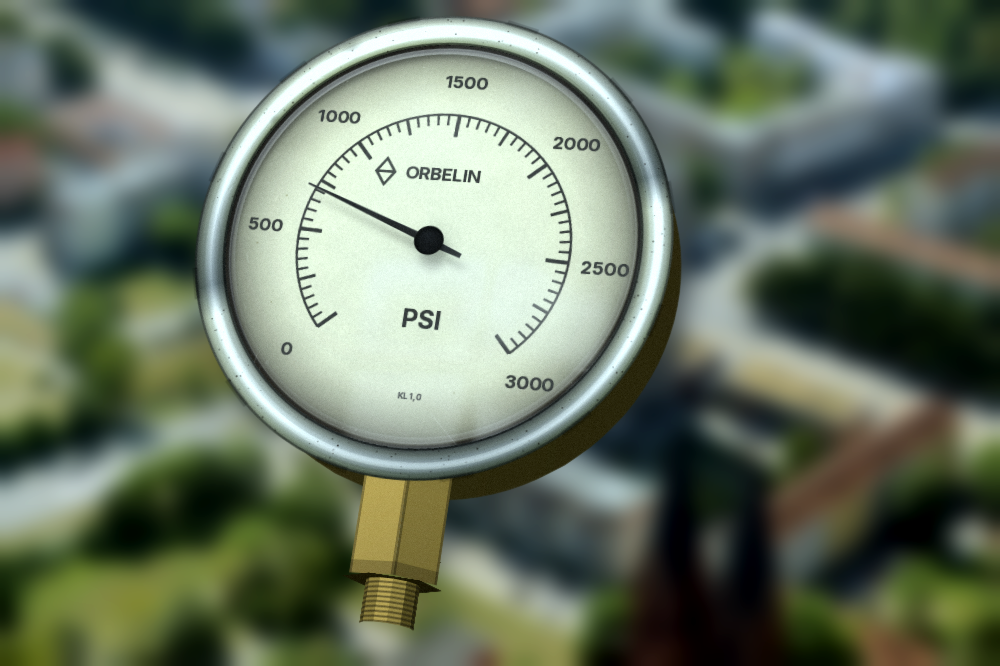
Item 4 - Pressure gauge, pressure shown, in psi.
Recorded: 700 psi
